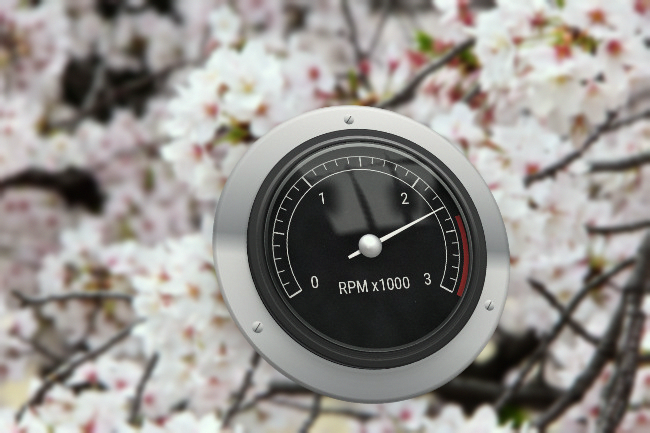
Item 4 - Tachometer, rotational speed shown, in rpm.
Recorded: 2300 rpm
